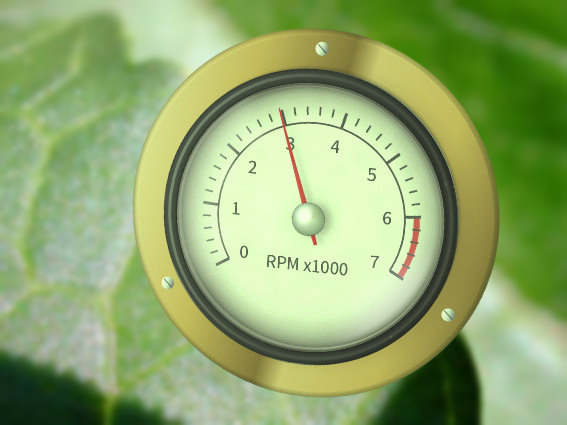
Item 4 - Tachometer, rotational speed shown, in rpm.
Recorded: 3000 rpm
